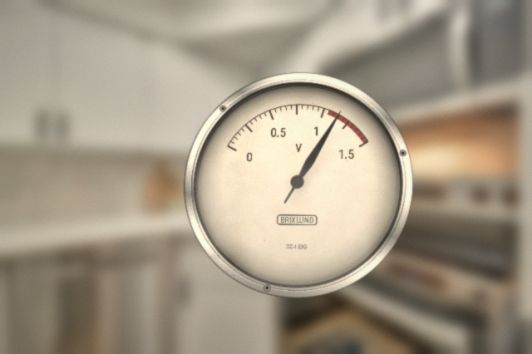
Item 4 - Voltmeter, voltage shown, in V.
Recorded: 1.15 V
